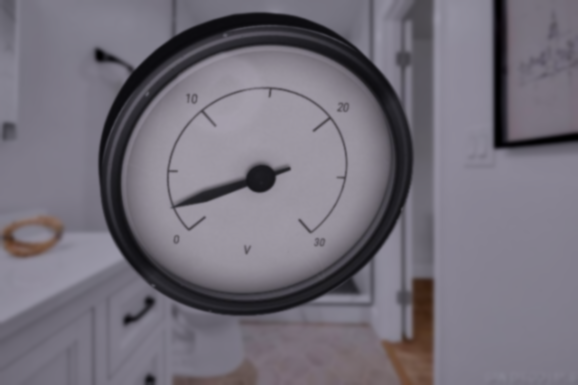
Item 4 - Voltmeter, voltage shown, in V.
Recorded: 2.5 V
